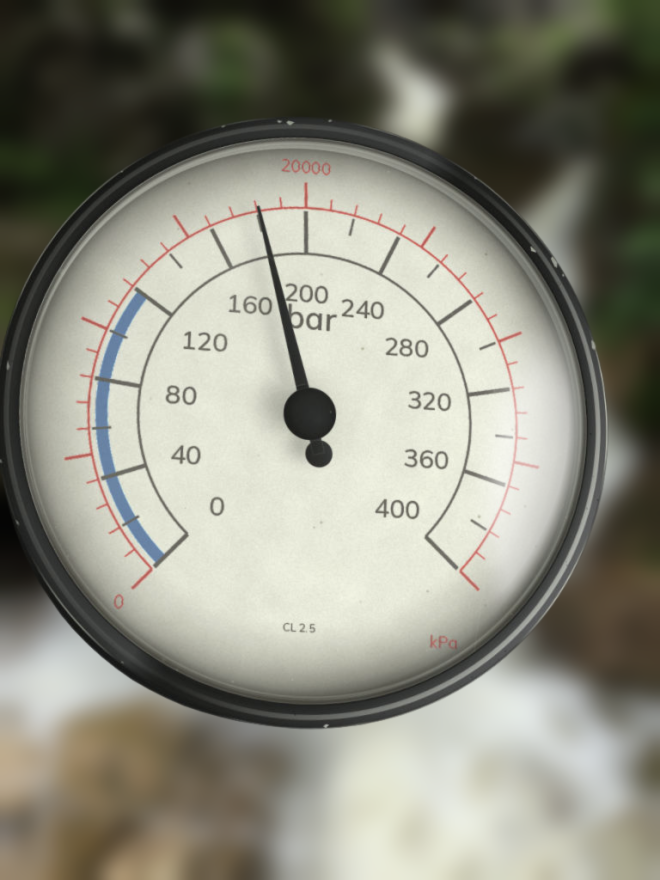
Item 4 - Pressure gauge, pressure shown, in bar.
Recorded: 180 bar
